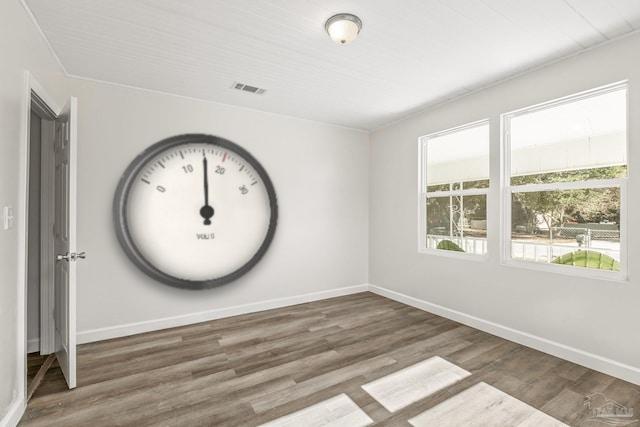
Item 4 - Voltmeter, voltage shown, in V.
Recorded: 15 V
